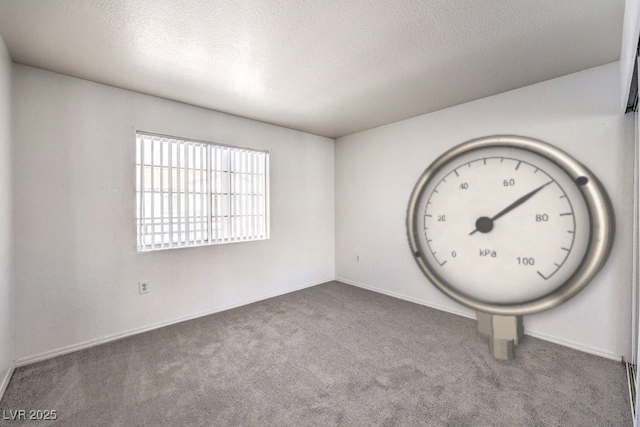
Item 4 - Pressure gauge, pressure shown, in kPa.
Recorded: 70 kPa
